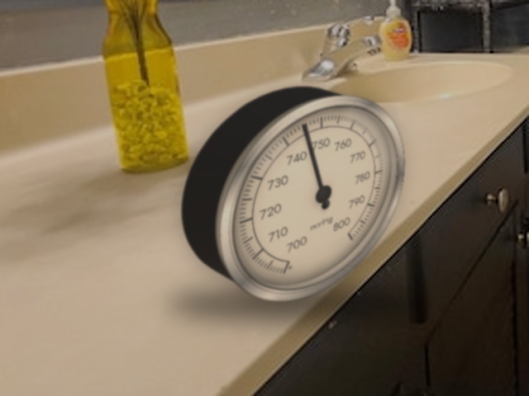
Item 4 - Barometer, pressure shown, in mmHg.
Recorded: 745 mmHg
